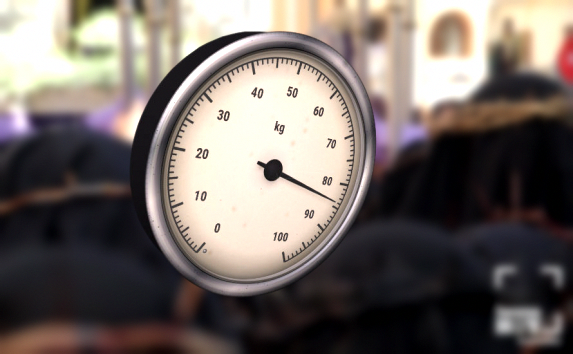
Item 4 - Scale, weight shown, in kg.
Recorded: 84 kg
